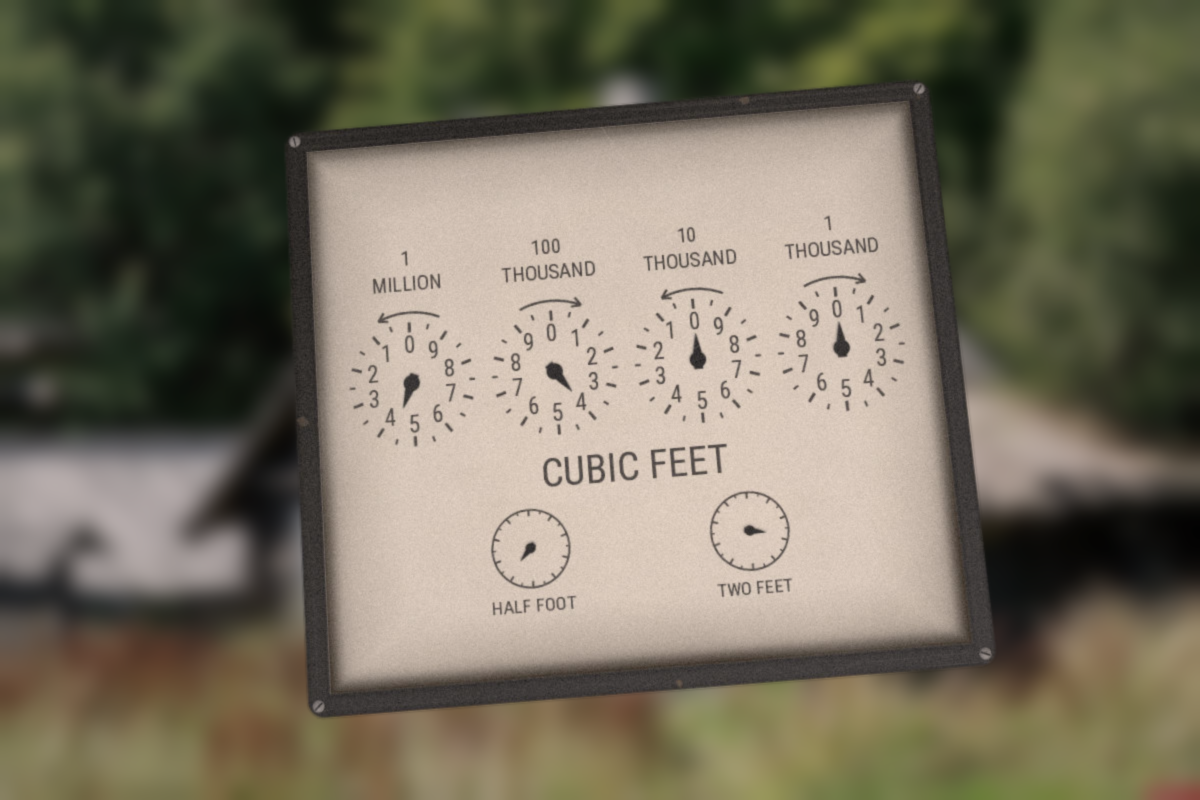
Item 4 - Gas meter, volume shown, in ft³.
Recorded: 440000 ft³
